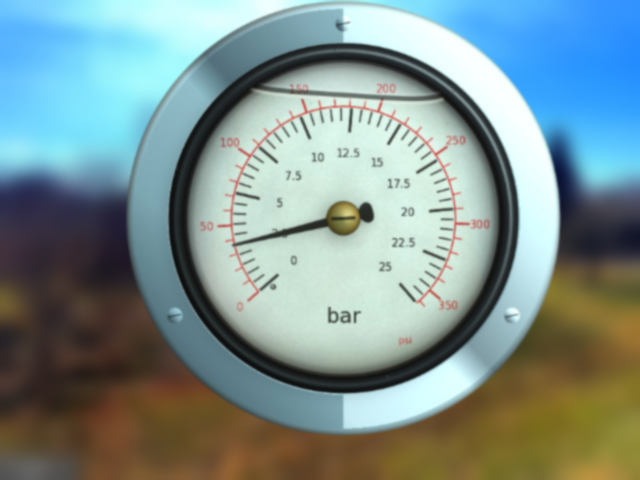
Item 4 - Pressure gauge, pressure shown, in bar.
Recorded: 2.5 bar
